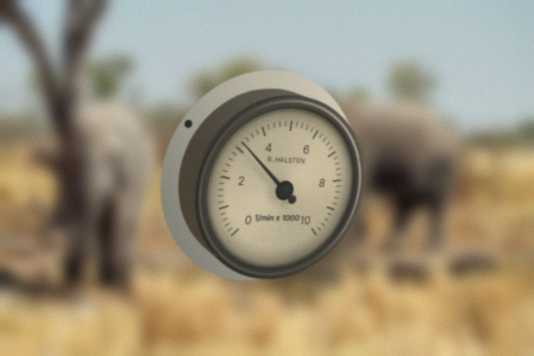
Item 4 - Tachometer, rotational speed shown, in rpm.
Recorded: 3200 rpm
